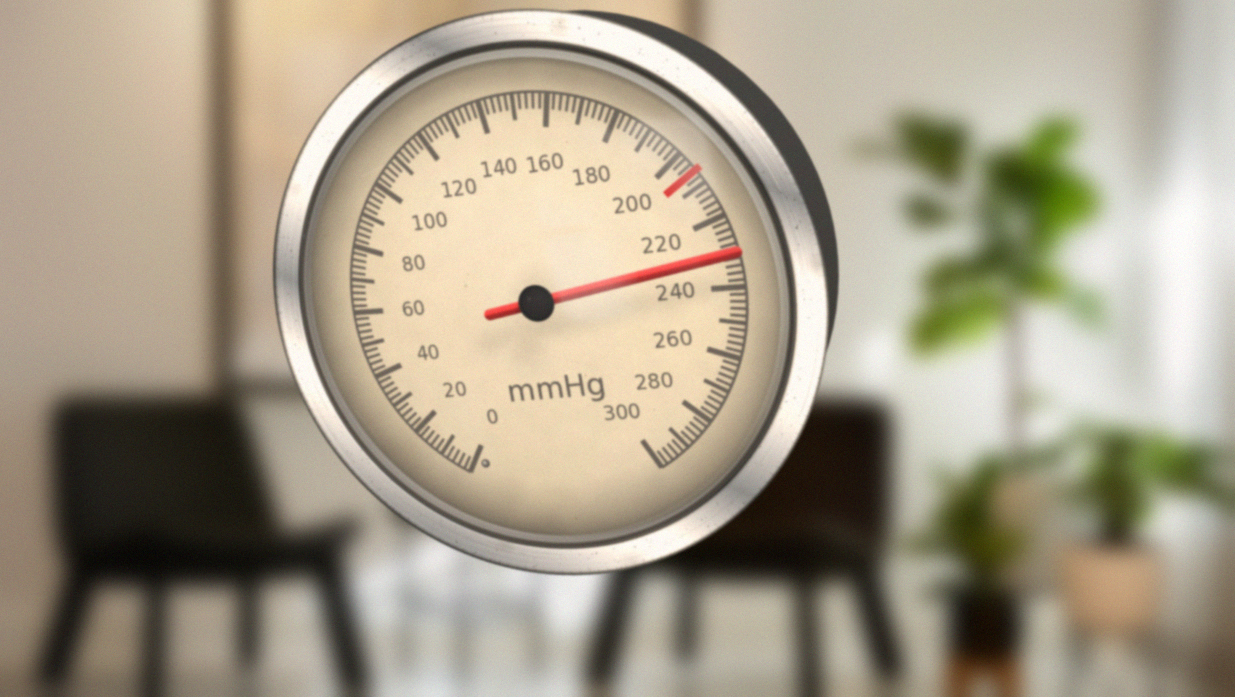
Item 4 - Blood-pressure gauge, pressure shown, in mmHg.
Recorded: 230 mmHg
